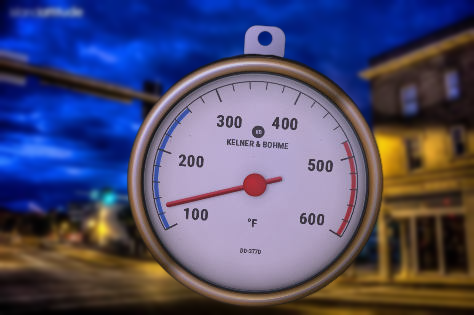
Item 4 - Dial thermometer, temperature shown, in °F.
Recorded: 130 °F
